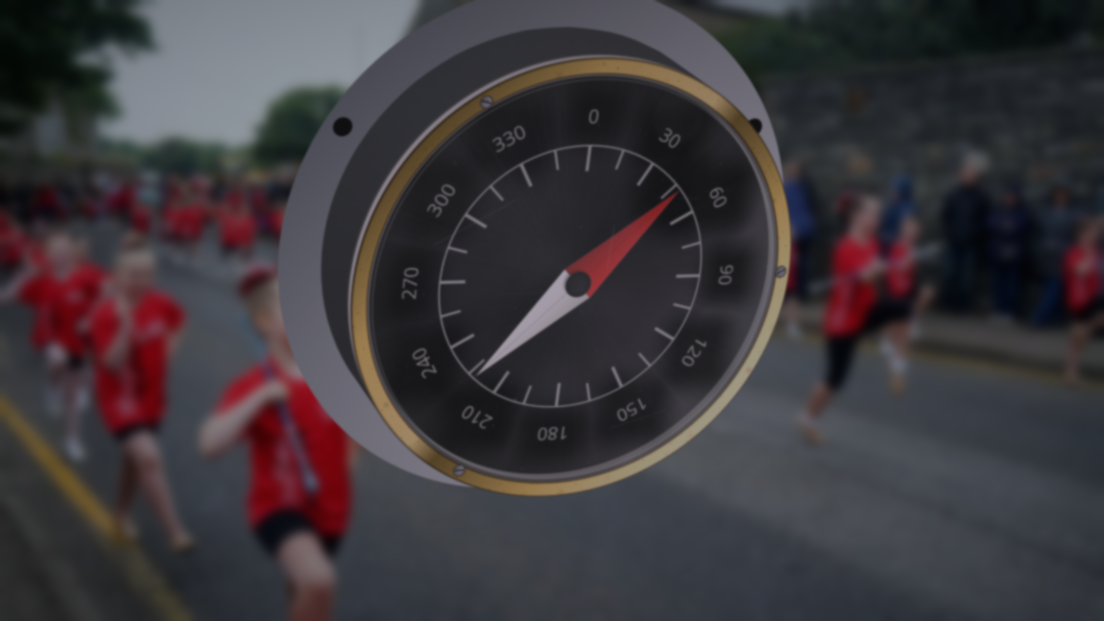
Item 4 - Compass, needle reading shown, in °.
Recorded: 45 °
